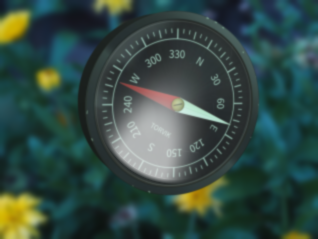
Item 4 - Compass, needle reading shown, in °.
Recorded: 260 °
